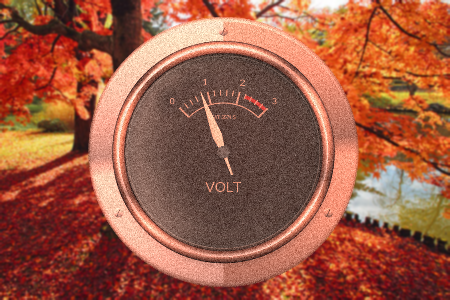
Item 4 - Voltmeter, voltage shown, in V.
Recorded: 0.8 V
